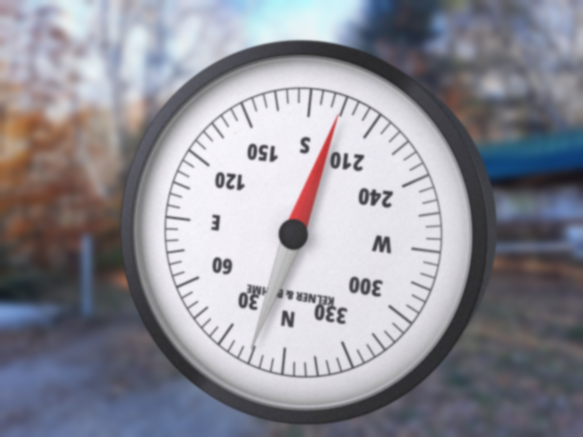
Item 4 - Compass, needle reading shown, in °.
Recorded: 195 °
